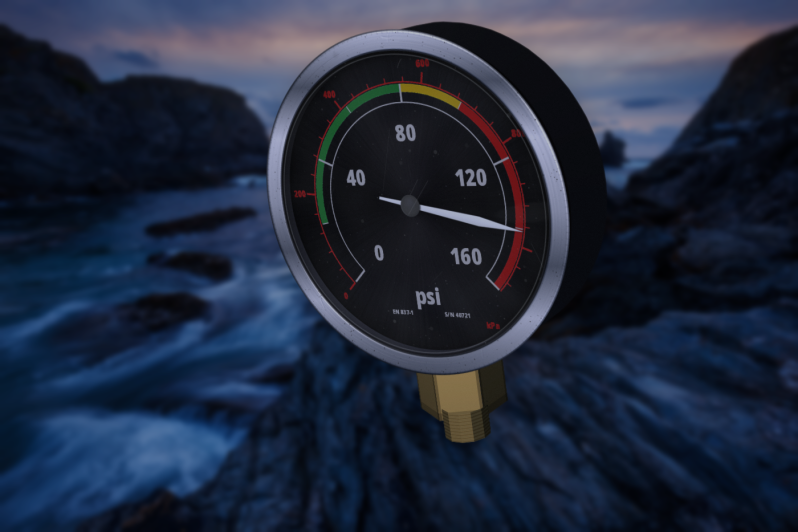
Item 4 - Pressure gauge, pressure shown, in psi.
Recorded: 140 psi
